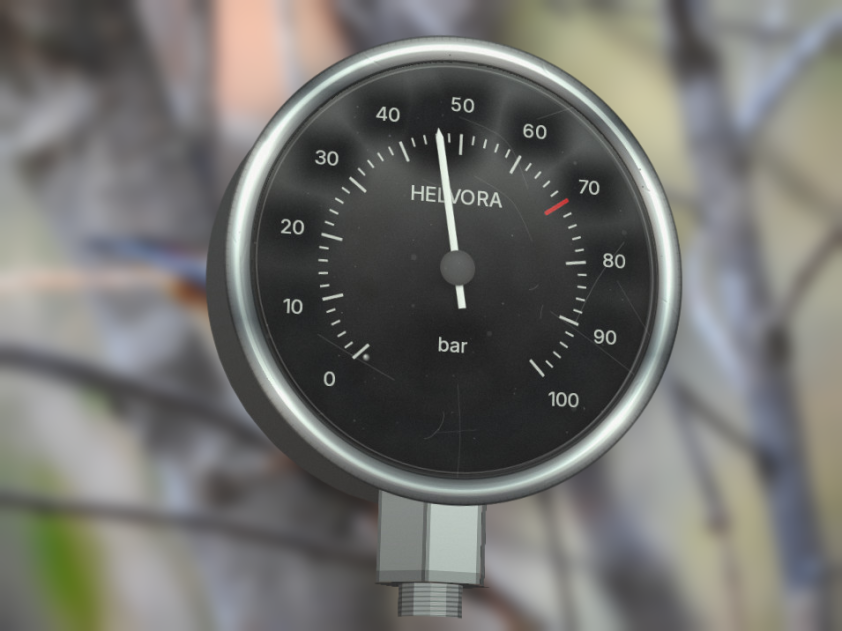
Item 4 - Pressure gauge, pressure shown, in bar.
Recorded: 46 bar
